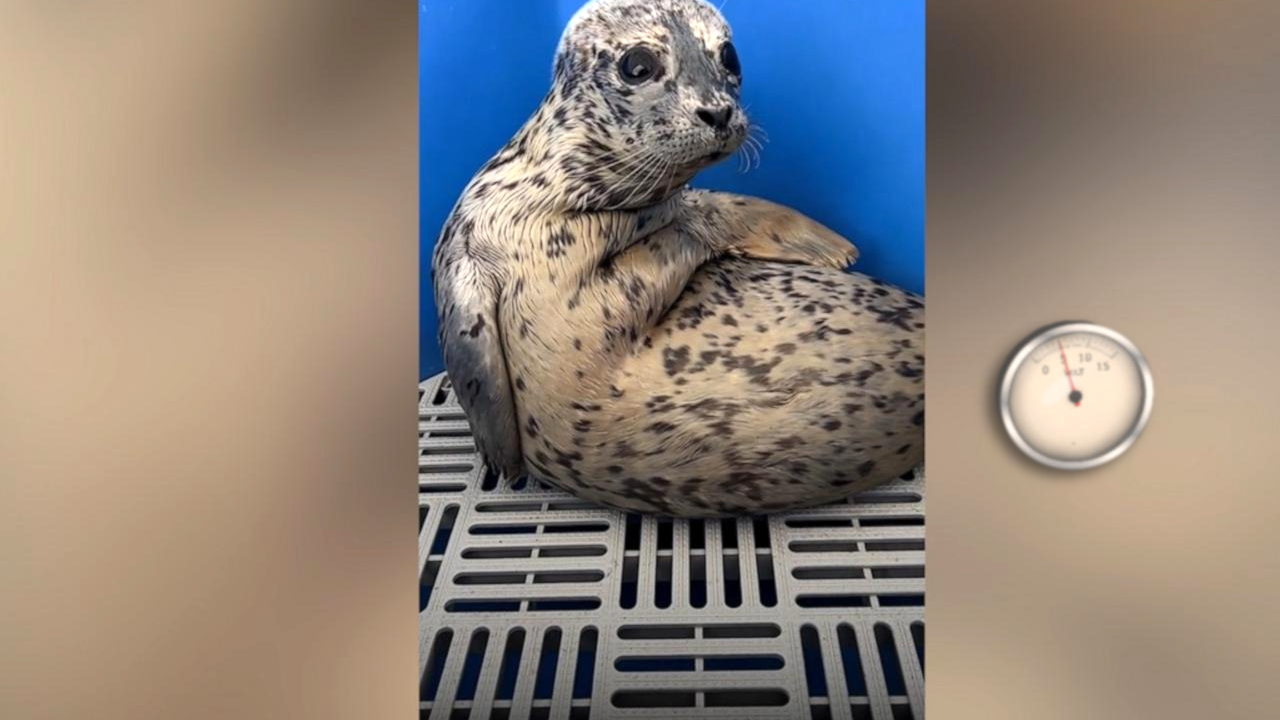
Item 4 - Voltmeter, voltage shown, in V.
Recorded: 5 V
